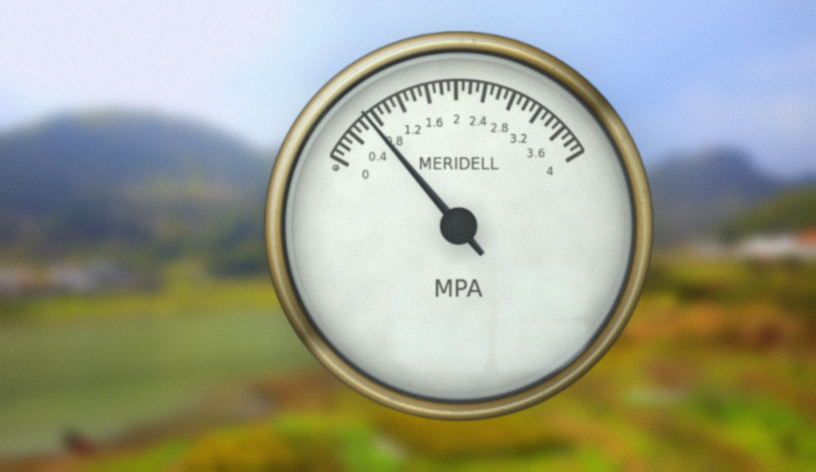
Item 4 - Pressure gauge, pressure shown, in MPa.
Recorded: 0.7 MPa
